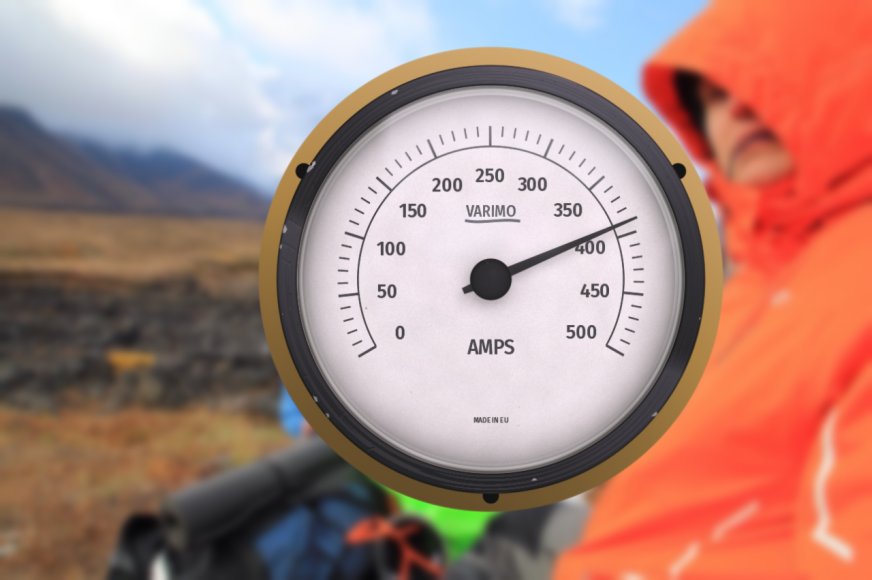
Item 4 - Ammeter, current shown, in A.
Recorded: 390 A
